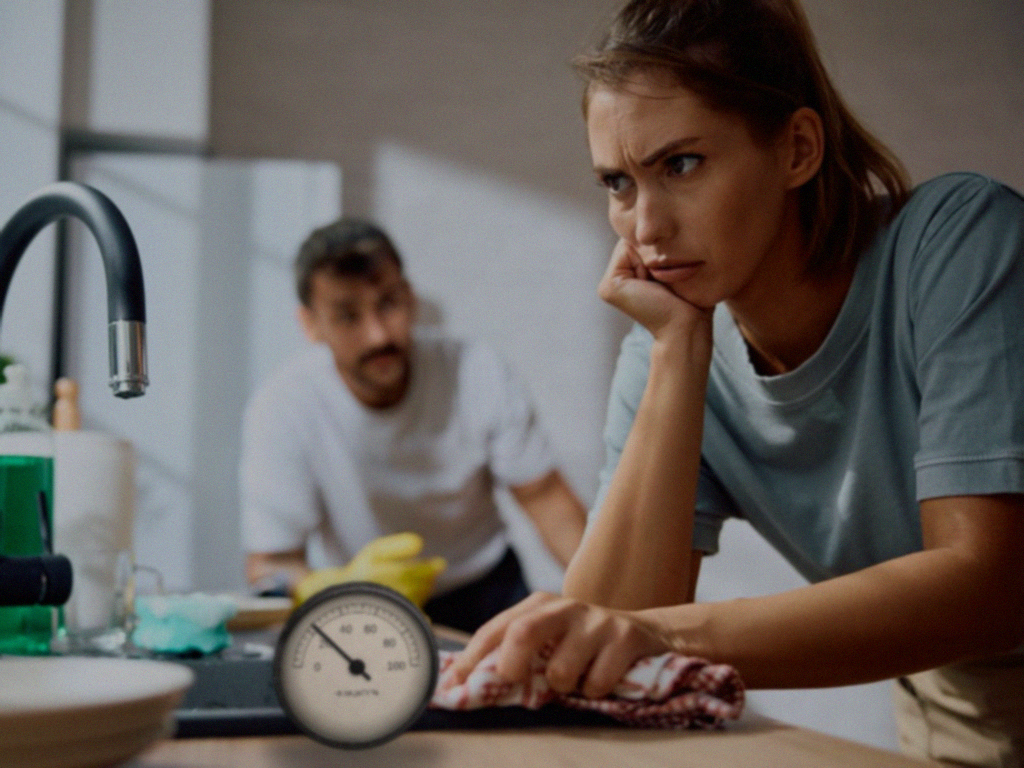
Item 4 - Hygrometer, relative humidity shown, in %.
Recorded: 24 %
